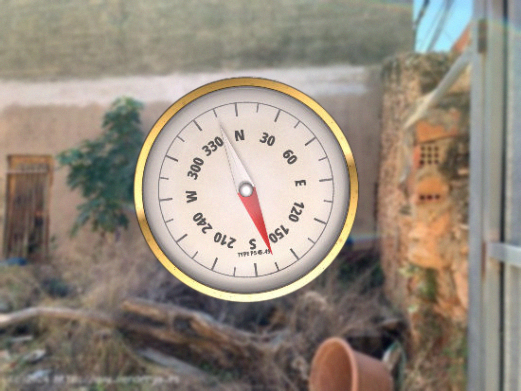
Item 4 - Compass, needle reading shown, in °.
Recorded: 165 °
